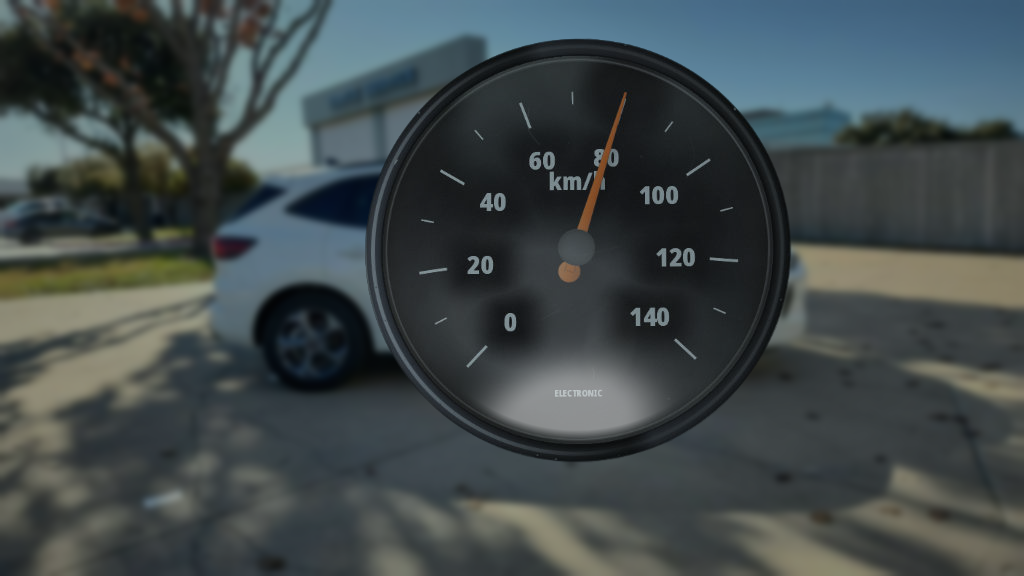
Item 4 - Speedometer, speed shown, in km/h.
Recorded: 80 km/h
